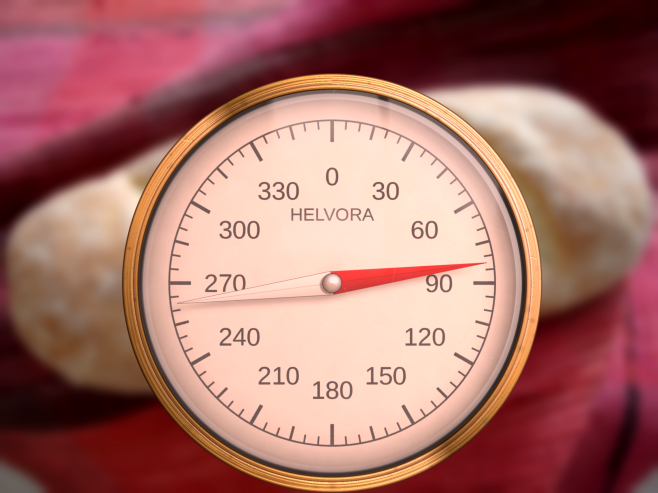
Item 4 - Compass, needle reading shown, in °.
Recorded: 82.5 °
